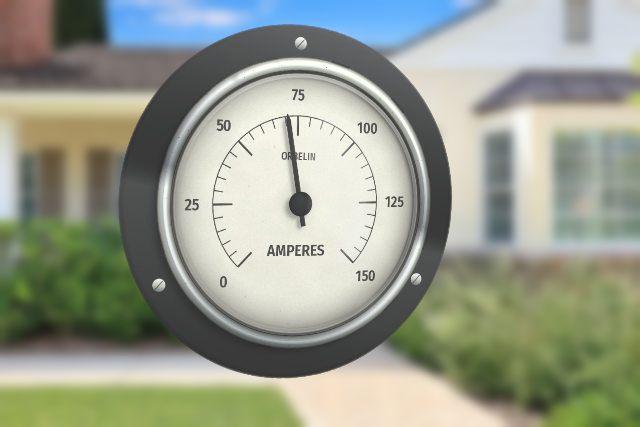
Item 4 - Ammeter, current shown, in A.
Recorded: 70 A
